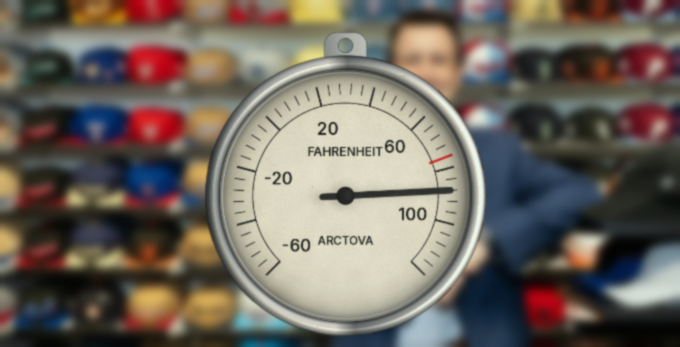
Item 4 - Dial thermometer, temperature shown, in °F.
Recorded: 88 °F
